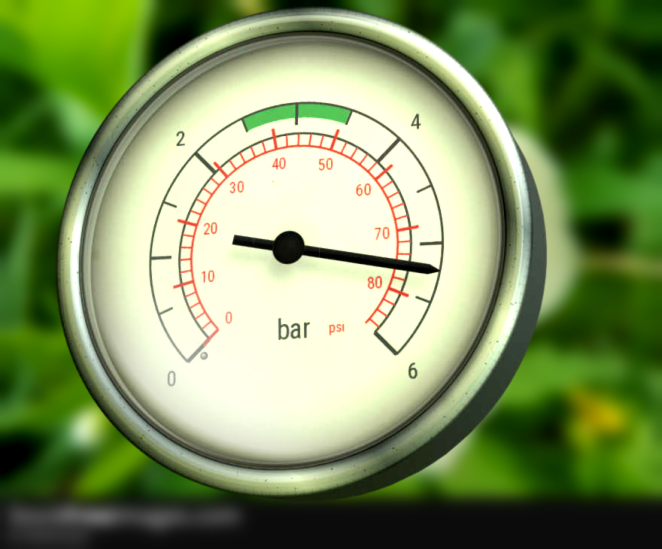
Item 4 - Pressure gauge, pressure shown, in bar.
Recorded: 5.25 bar
